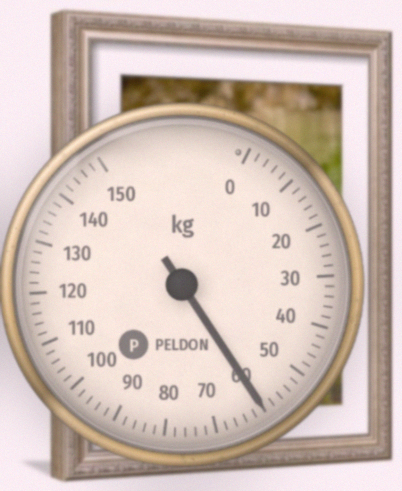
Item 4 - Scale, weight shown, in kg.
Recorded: 60 kg
